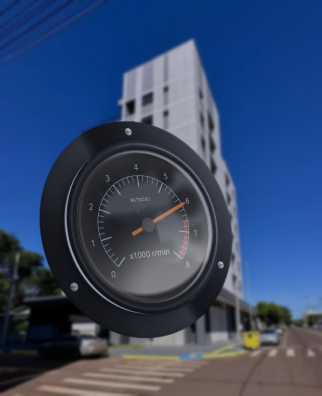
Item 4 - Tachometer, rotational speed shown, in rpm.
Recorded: 6000 rpm
